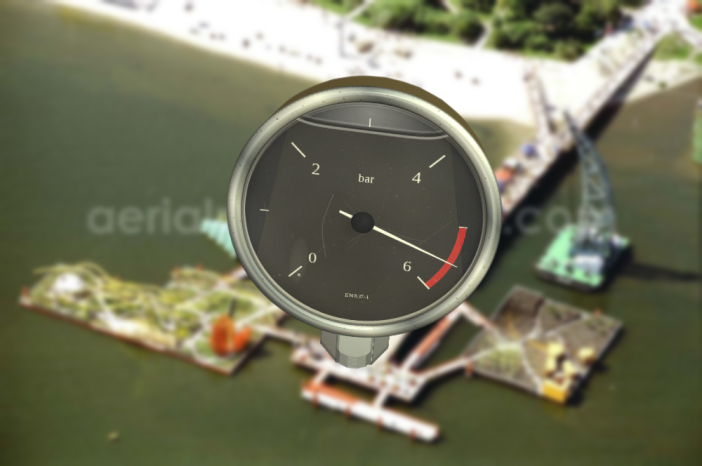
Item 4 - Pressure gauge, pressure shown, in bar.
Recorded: 5.5 bar
